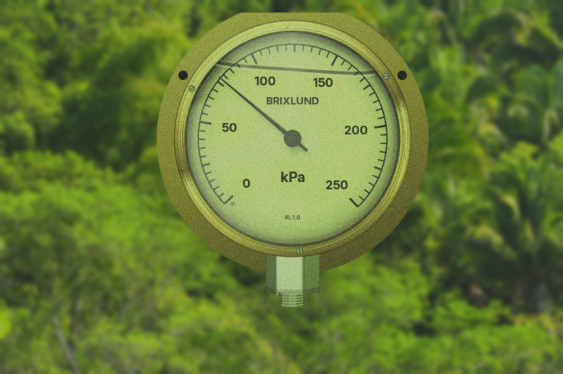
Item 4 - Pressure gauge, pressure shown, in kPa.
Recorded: 77.5 kPa
